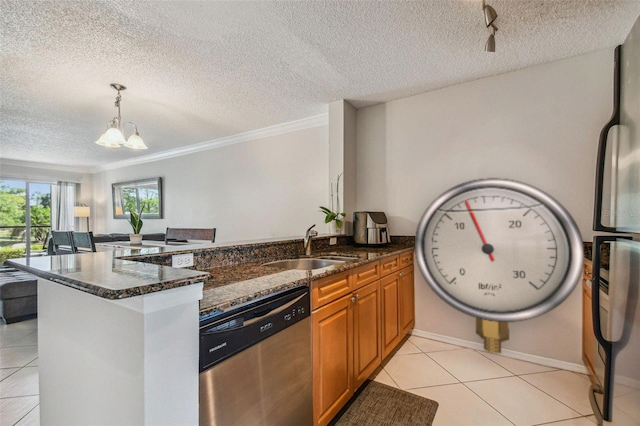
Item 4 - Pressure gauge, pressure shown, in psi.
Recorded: 13 psi
